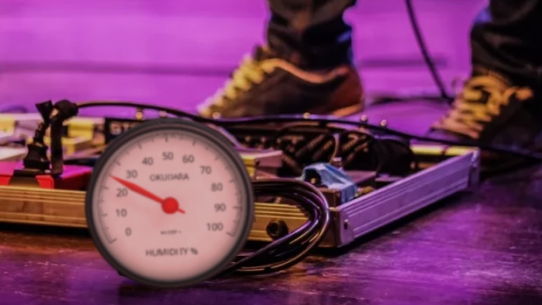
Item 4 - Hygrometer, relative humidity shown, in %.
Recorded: 25 %
